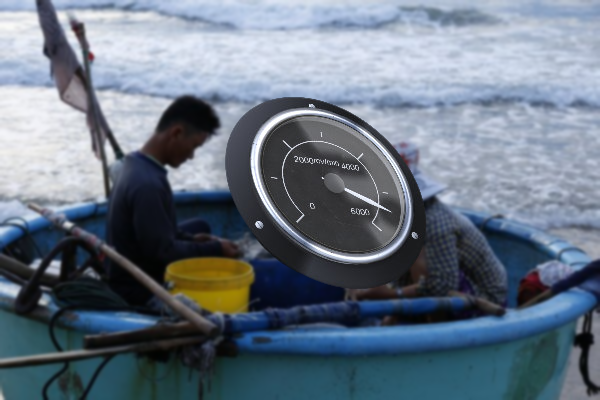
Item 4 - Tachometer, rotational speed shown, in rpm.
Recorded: 5500 rpm
